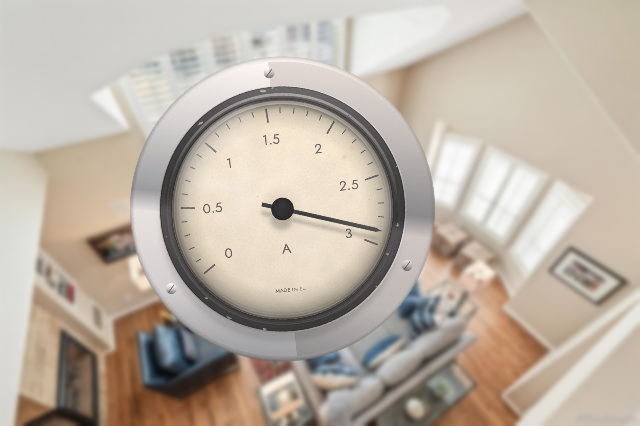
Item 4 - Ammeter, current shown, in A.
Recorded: 2.9 A
